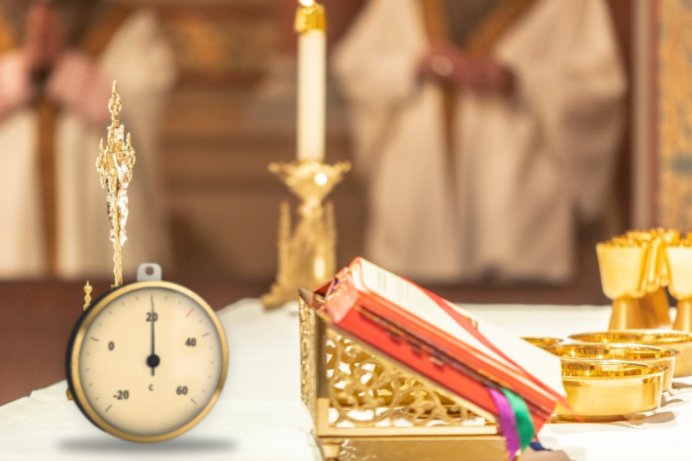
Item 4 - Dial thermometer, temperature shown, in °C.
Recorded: 20 °C
